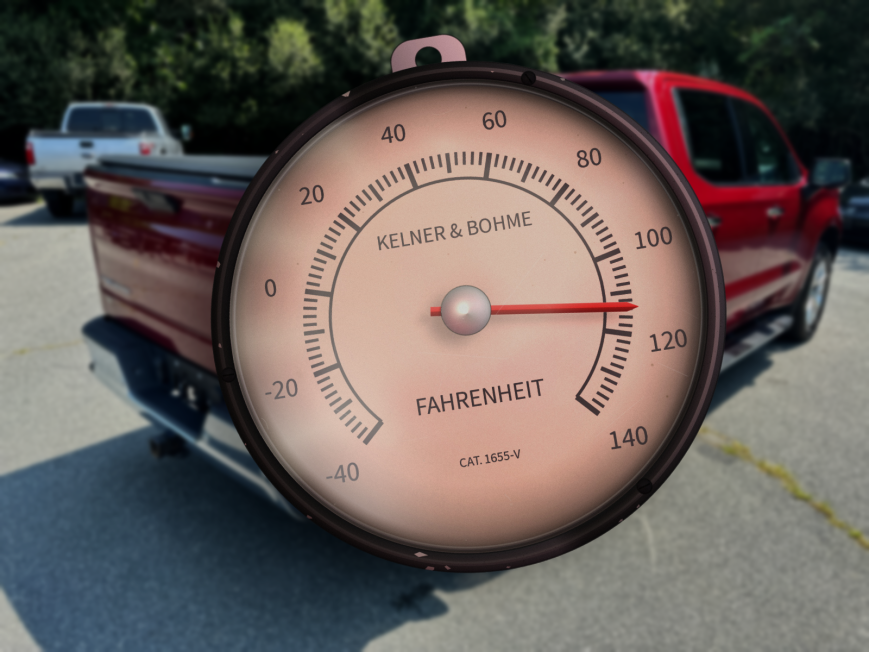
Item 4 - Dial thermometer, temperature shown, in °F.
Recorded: 114 °F
